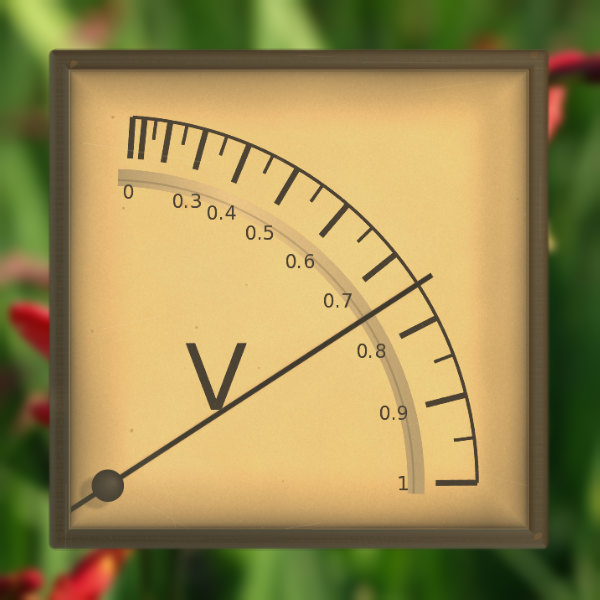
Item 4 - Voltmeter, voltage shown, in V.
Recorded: 0.75 V
